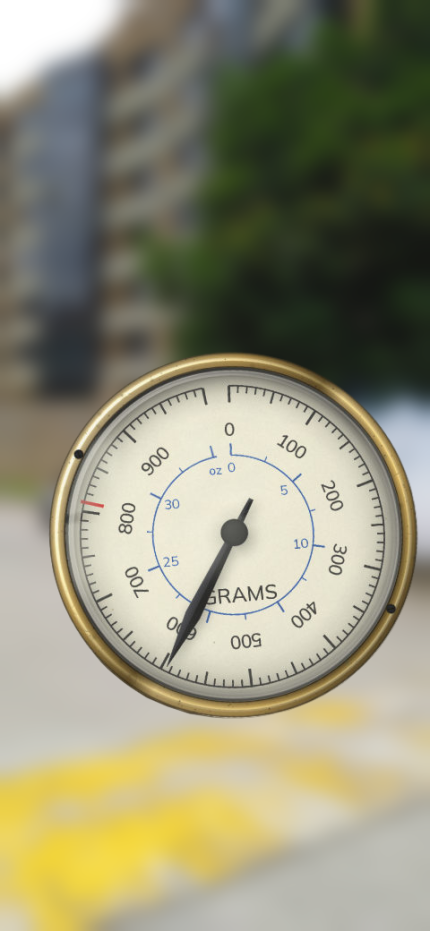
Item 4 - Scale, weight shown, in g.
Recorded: 595 g
